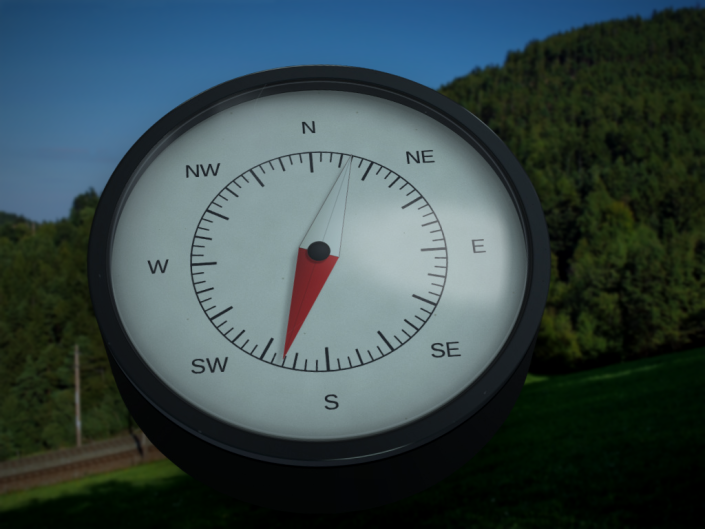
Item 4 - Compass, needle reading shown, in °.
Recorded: 200 °
